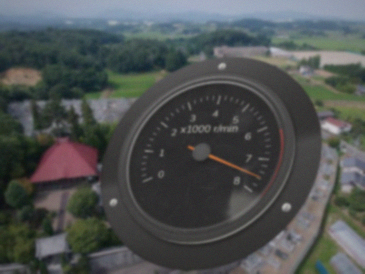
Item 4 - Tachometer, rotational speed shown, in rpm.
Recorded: 7600 rpm
